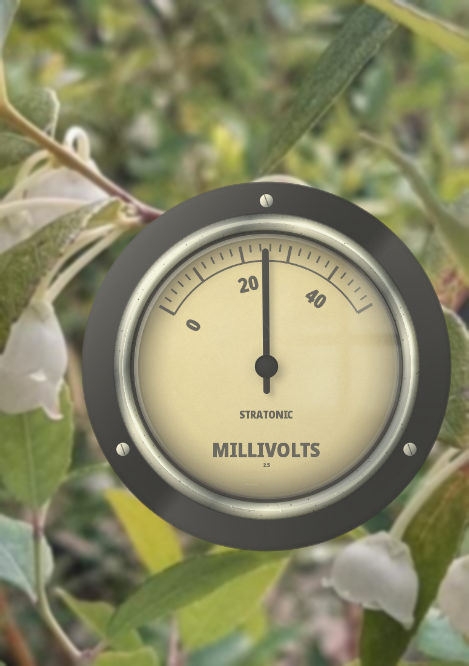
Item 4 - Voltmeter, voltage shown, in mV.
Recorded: 25 mV
